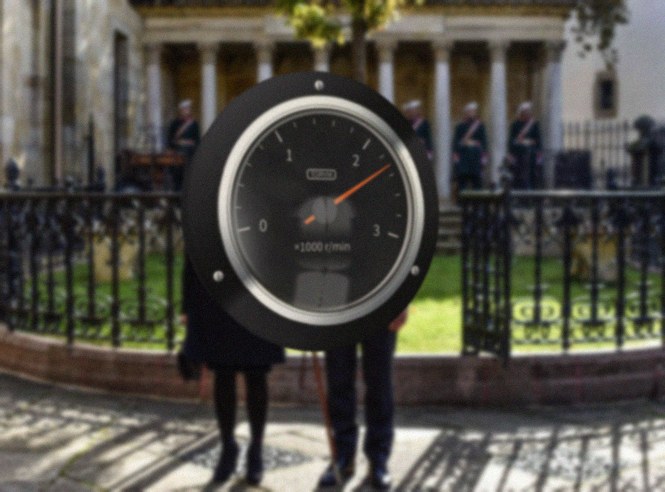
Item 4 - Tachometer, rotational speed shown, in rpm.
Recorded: 2300 rpm
